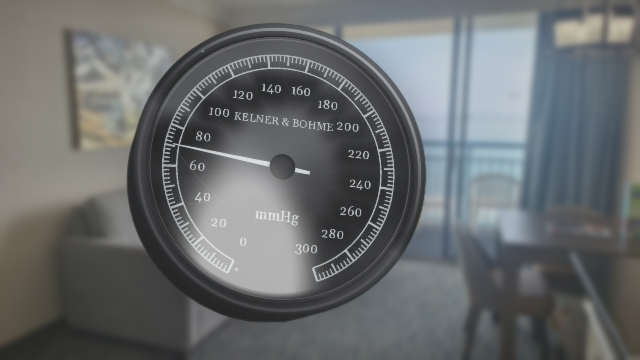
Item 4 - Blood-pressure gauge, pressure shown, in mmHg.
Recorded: 70 mmHg
